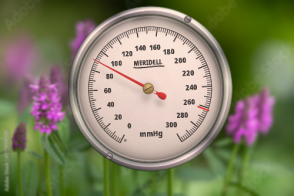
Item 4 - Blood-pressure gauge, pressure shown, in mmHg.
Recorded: 90 mmHg
